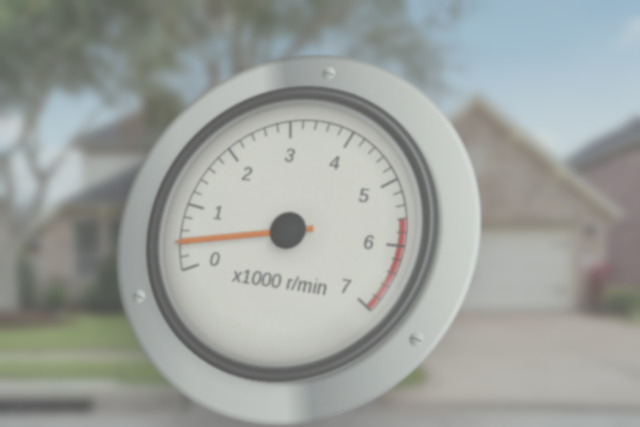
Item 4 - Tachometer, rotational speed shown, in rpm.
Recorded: 400 rpm
